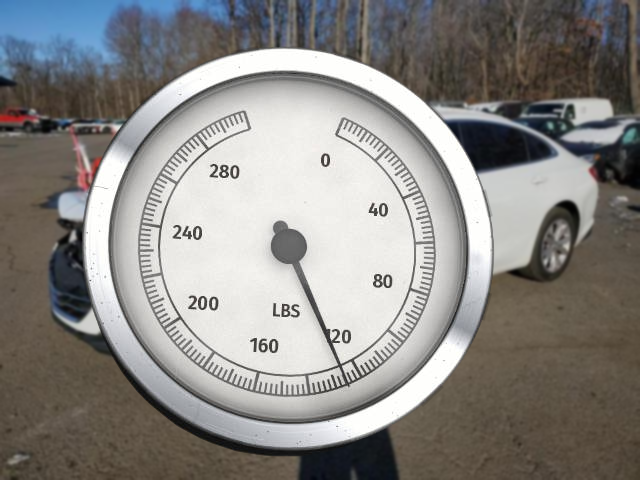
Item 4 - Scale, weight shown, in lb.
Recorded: 126 lb
